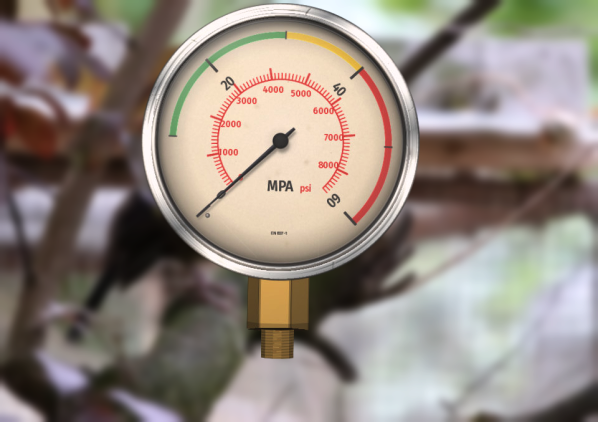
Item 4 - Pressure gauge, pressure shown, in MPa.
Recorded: 0 MPa
